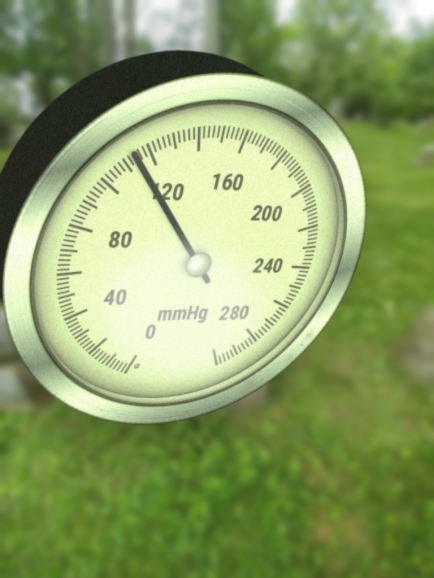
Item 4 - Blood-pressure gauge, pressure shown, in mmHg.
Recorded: 114 mmHg
